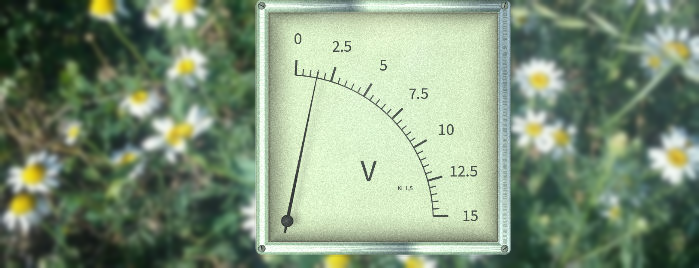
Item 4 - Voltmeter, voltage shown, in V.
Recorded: 1.5 V
